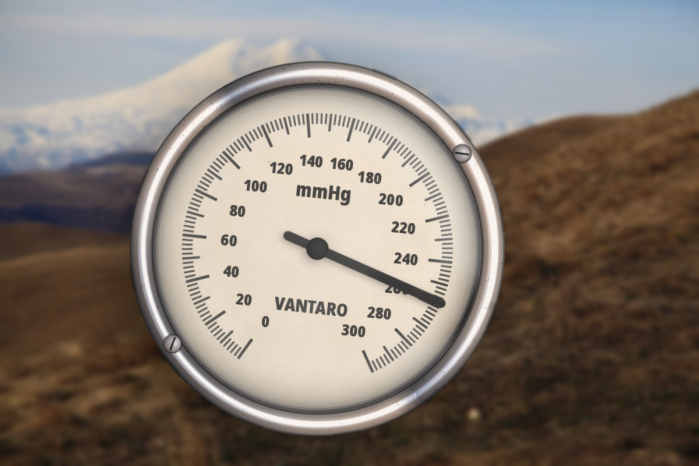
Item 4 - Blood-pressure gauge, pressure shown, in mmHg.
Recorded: 258 mmHg
